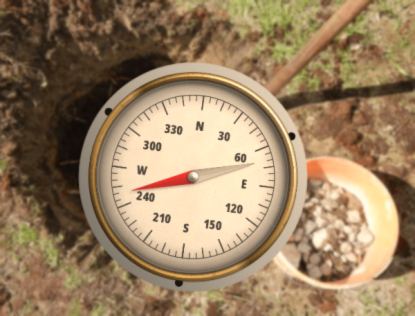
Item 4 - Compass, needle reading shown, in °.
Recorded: 250 °
